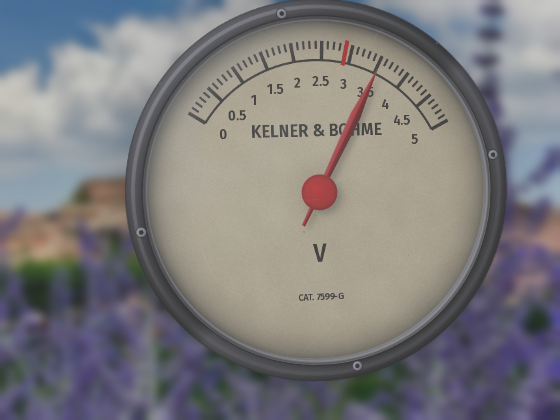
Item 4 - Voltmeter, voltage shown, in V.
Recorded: 3.5 V
